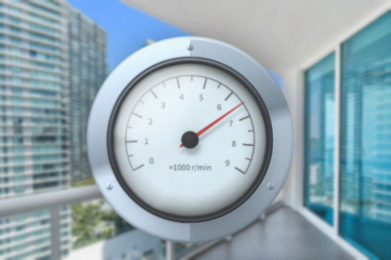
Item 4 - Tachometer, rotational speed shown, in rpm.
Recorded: 6500 rpm
